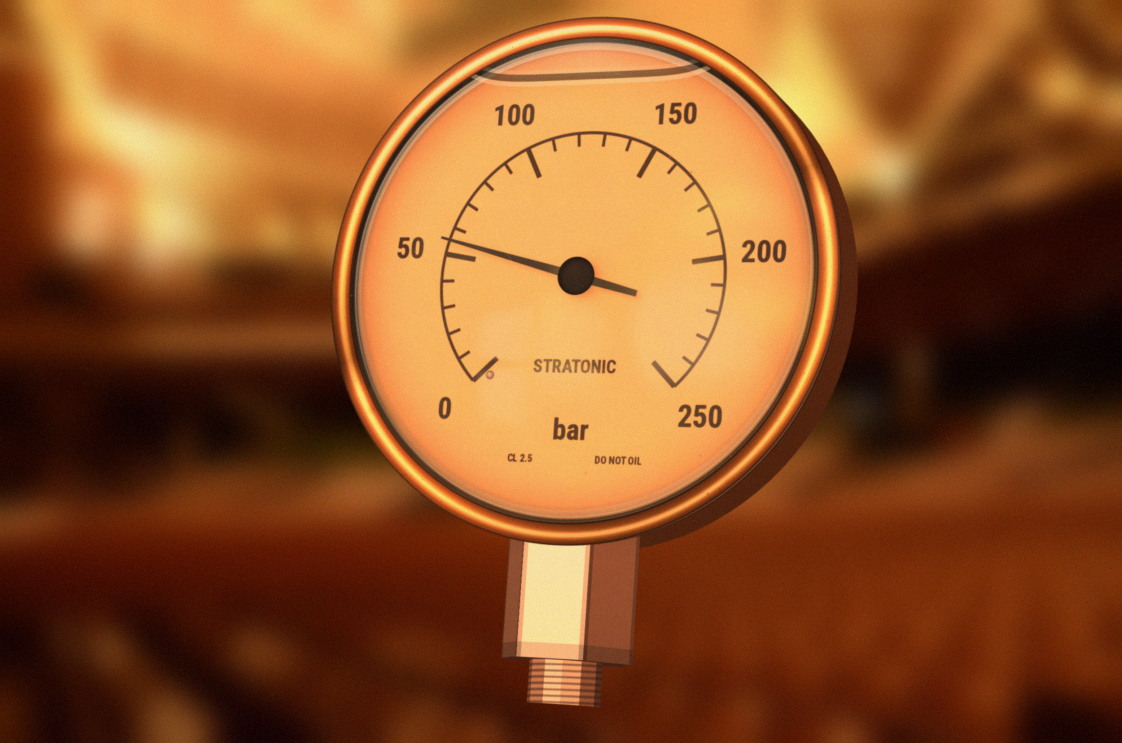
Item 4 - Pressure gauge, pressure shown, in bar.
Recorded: 55 bar
